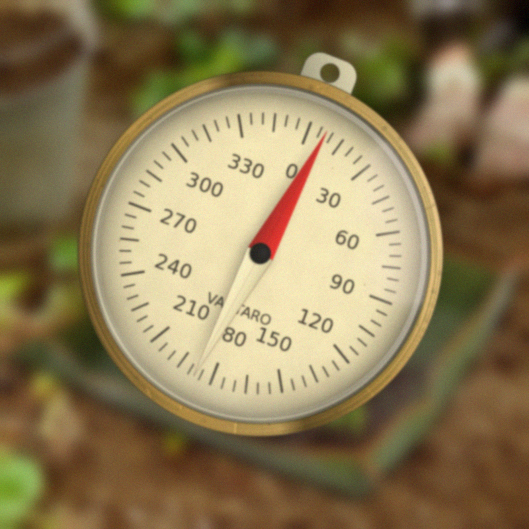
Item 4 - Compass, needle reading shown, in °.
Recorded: 7.5 °
